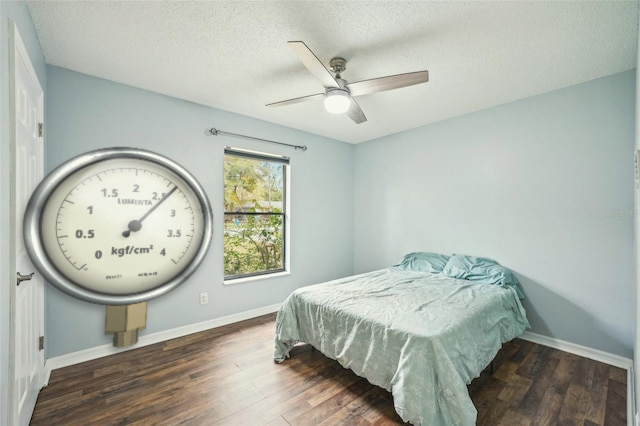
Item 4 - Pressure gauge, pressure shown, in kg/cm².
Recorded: 2.6 kg/cm²
